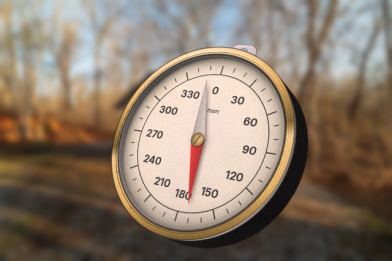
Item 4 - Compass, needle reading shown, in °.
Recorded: 170 °
